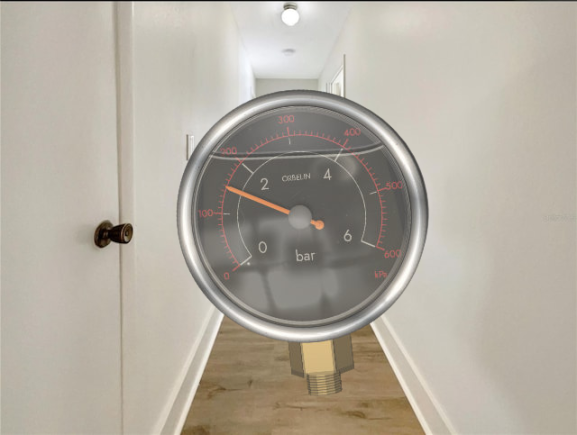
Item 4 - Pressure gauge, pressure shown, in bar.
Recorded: 1.5 bar
